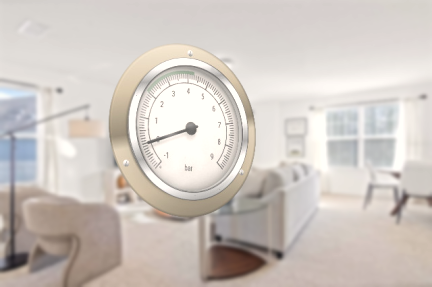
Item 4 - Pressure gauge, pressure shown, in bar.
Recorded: 0 bar
